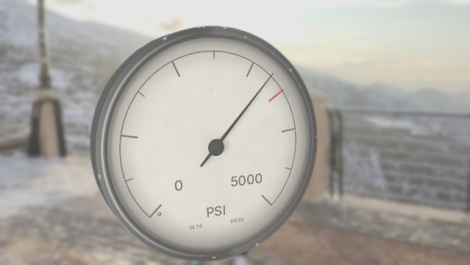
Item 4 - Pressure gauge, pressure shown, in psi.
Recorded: 3250 psi
